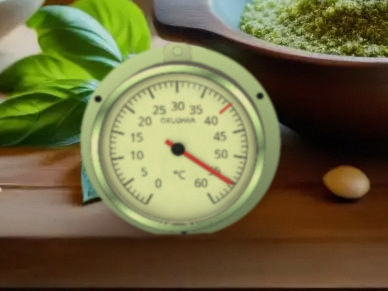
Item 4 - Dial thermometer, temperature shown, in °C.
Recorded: 55 °C
